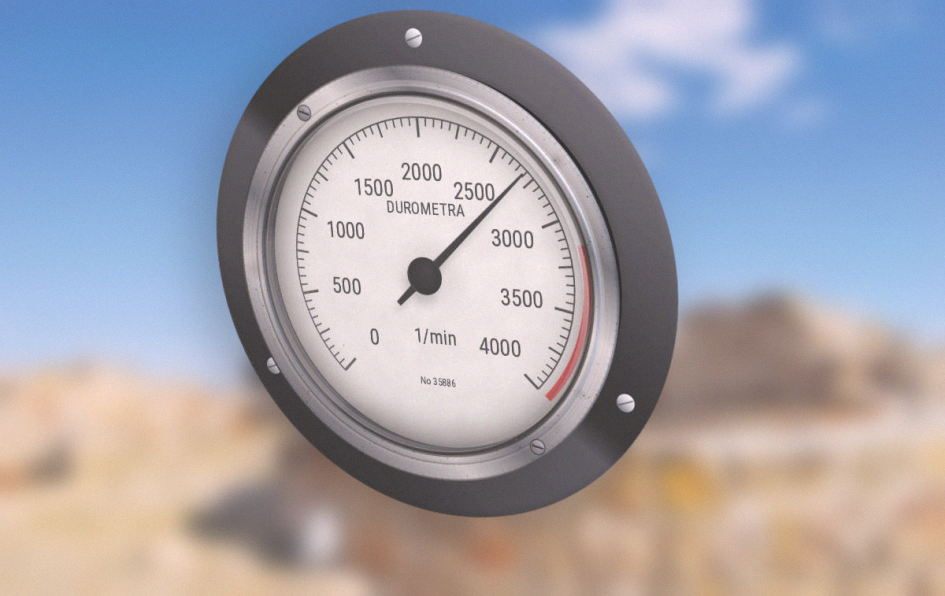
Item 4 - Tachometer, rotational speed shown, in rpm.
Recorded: 2700 rpm
